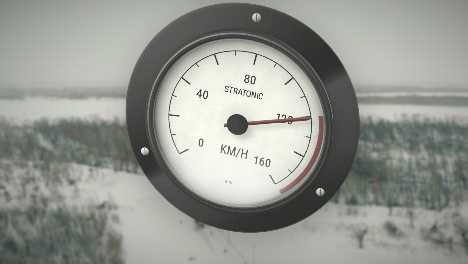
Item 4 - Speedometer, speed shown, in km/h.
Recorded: 120 km/h
